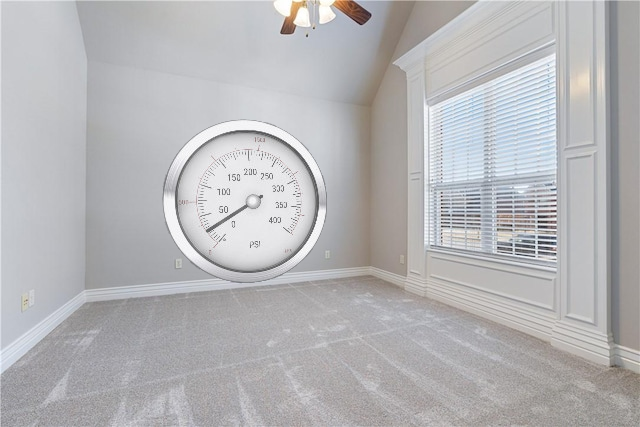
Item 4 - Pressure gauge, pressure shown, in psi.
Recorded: 25 psi
